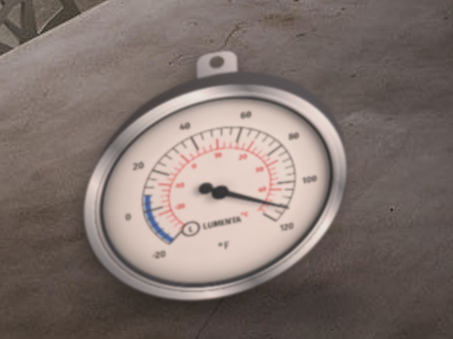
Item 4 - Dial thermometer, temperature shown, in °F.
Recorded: 112 °F
